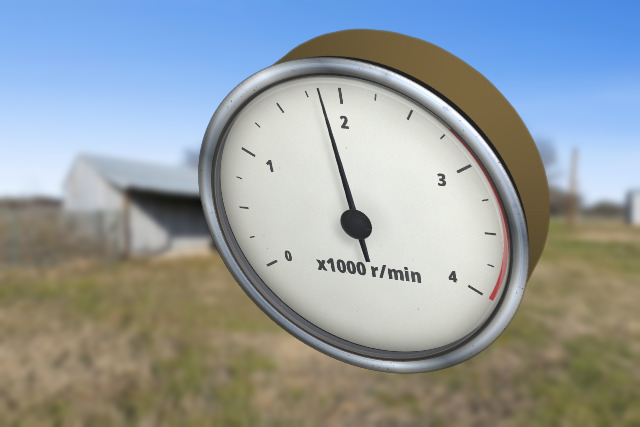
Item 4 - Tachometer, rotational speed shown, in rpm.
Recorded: 1875 rpm
